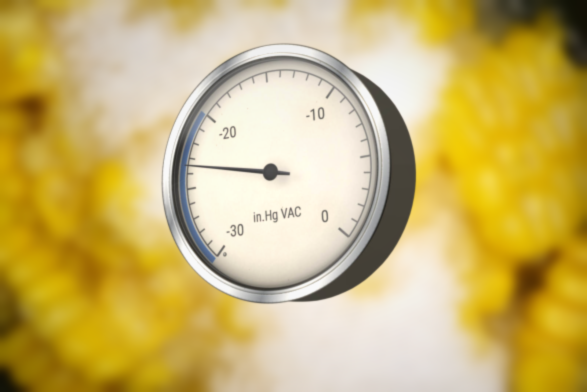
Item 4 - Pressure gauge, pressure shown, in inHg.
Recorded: -23.5 inHg
